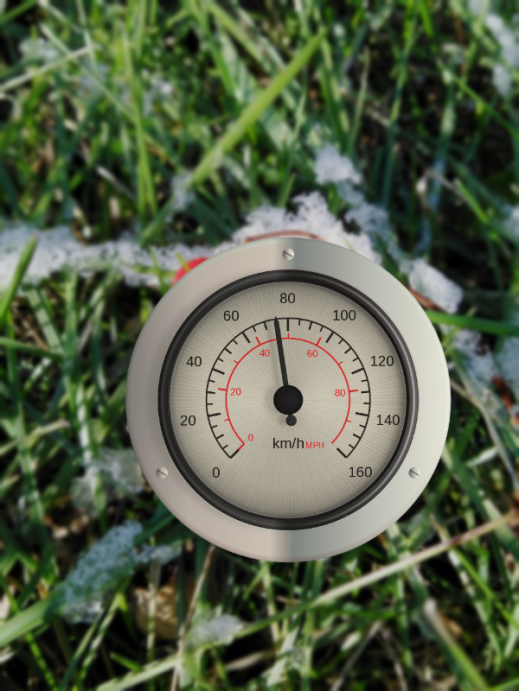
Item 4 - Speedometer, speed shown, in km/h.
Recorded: 75 km/h
